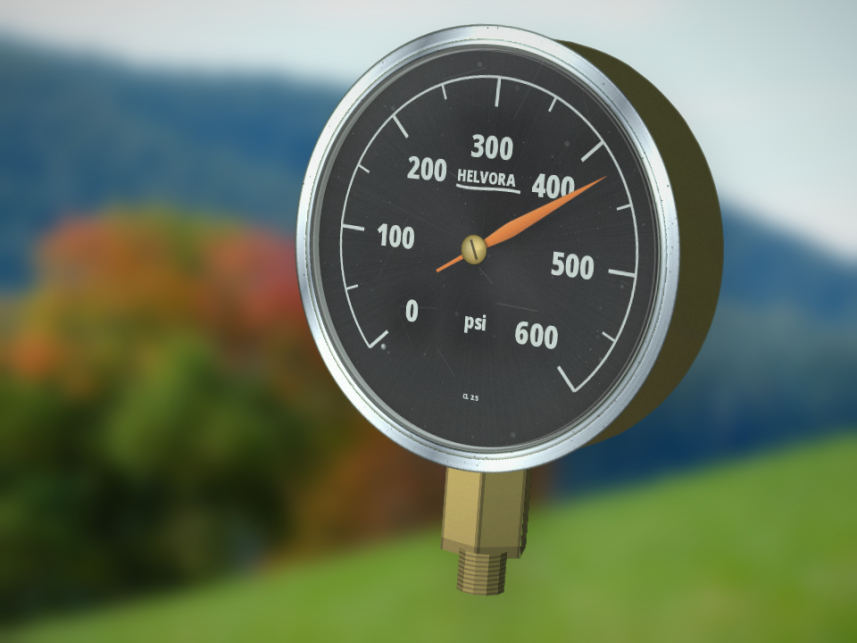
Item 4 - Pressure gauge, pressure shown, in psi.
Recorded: 425 psi
